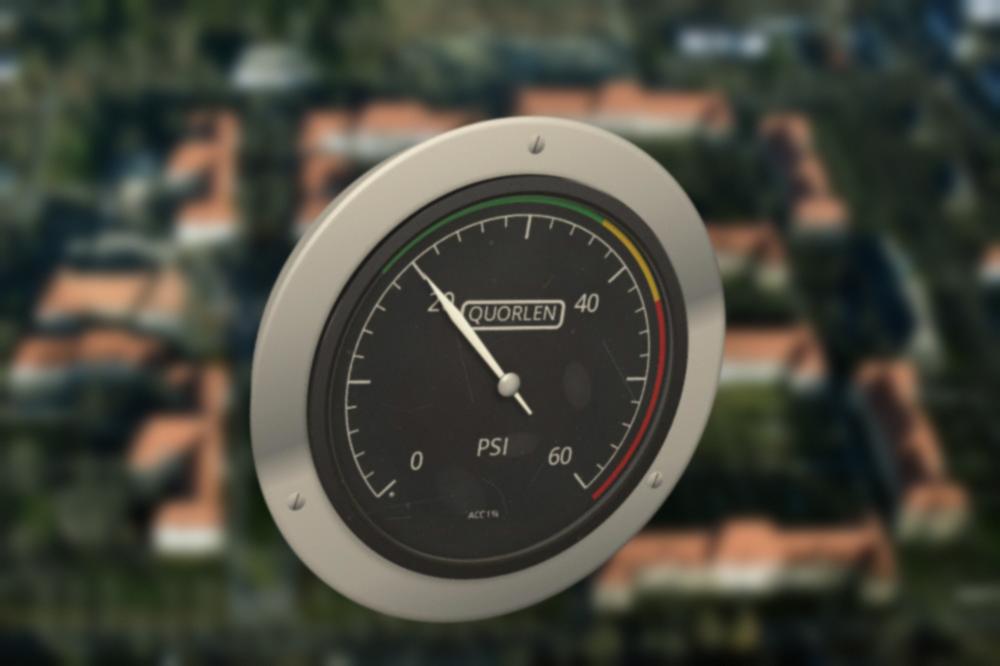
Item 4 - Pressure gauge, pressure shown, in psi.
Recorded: 20 psi
